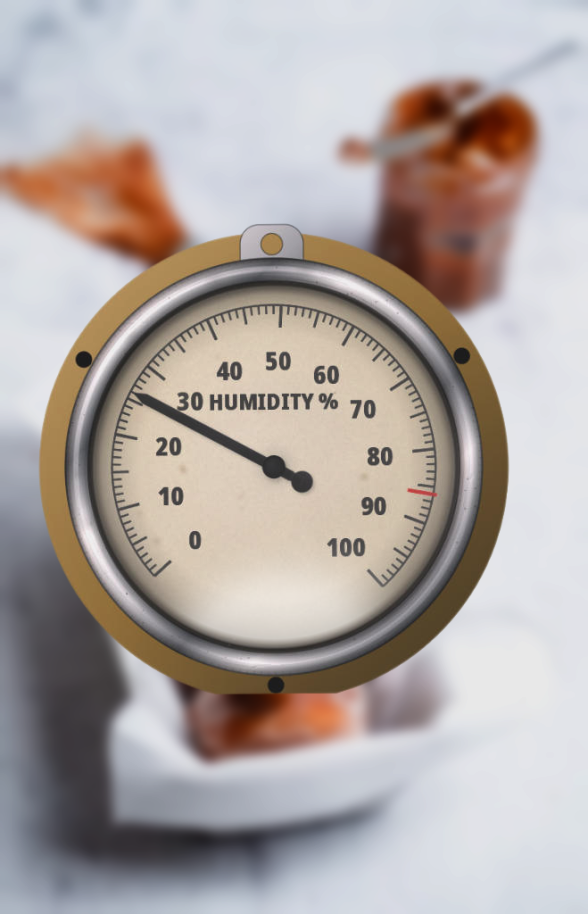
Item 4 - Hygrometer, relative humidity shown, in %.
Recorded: 26 %
